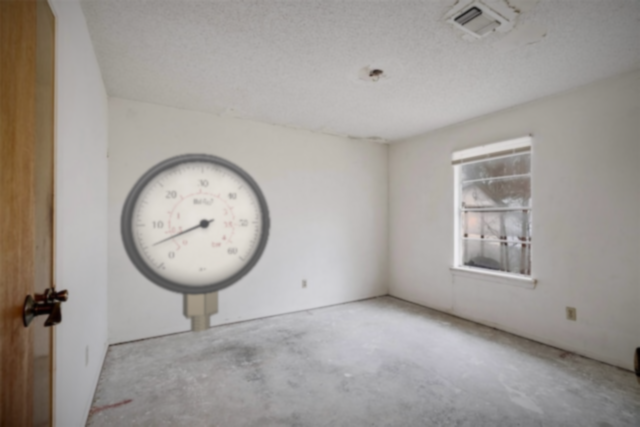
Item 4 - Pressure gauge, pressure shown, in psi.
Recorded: 5 psi
